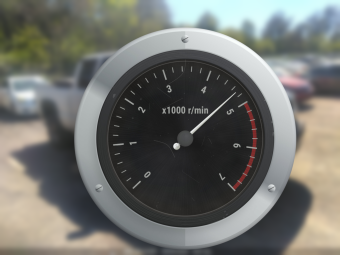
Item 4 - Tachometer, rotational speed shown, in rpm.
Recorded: 4700 rpm
